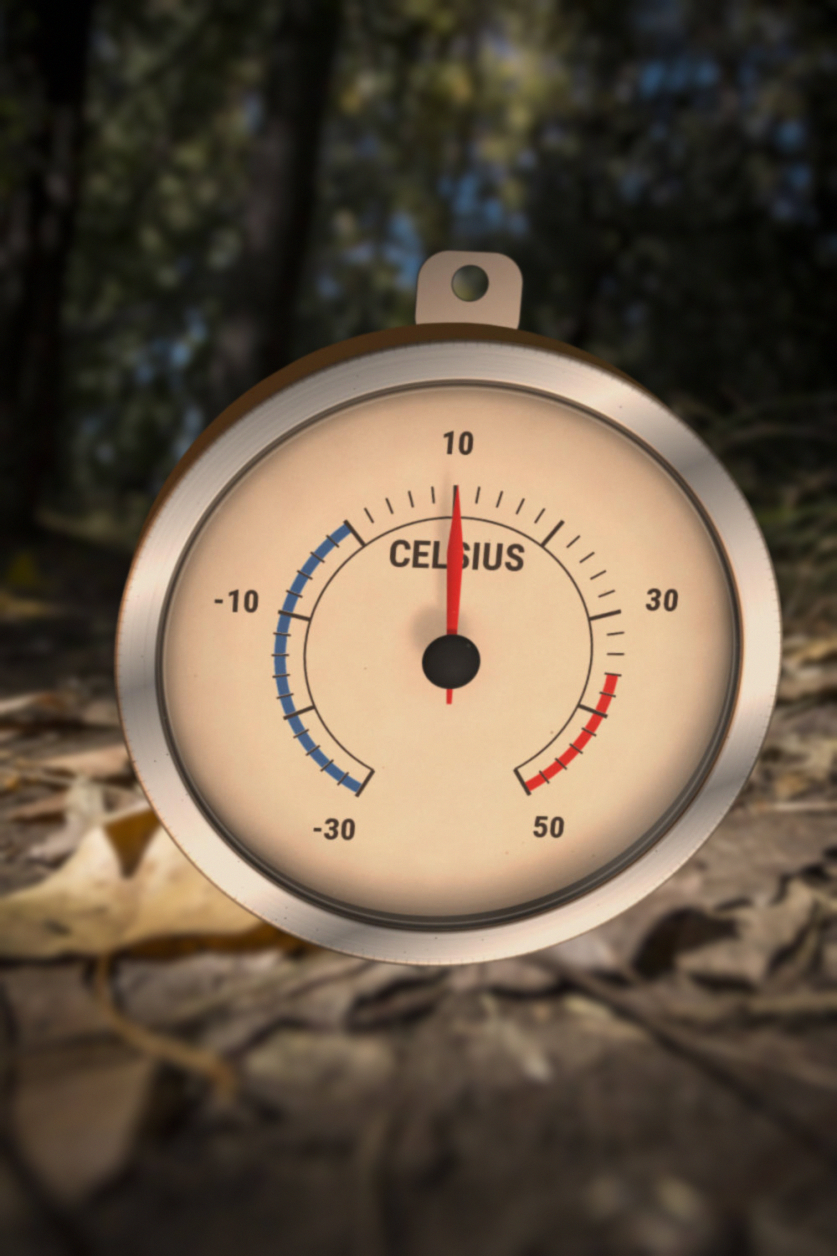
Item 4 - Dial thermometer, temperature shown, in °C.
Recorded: 10 °C
